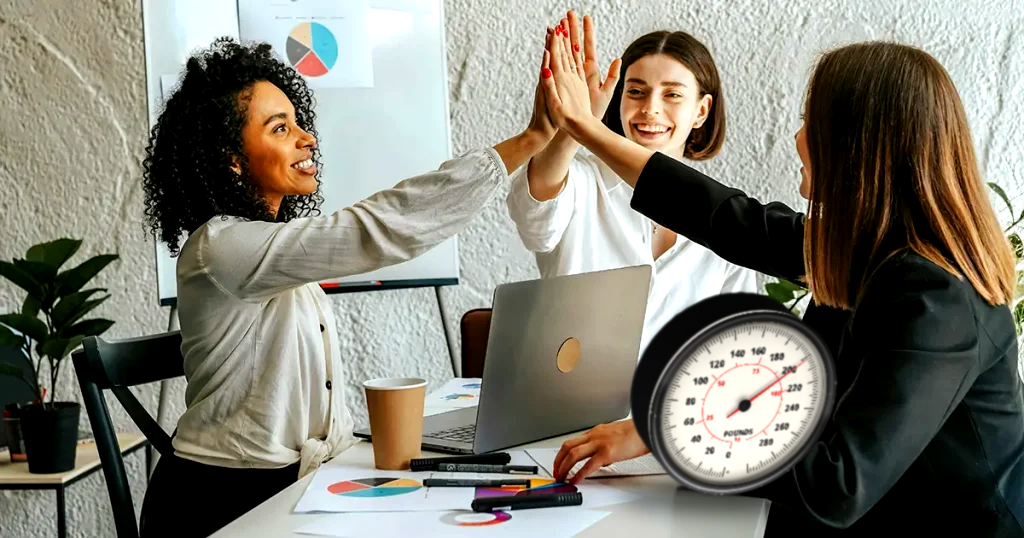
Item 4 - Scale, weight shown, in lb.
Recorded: 200 lb
